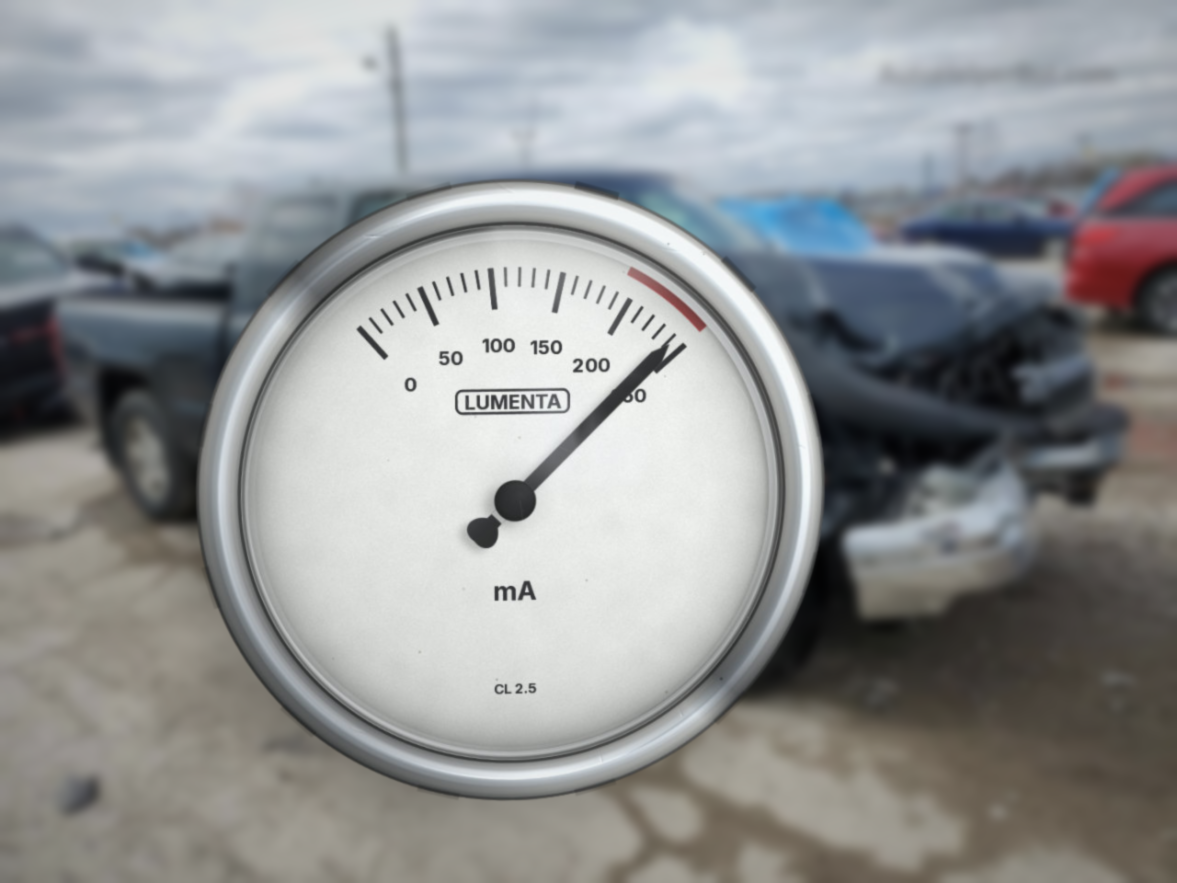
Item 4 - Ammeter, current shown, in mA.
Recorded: 240 mA
